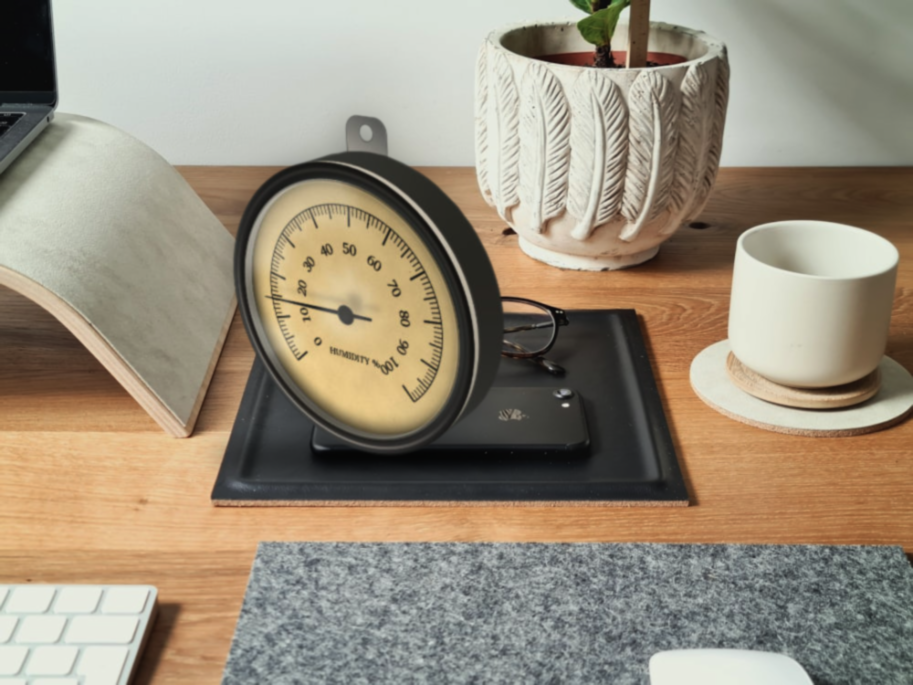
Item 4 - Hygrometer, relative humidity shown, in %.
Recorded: 15 %
